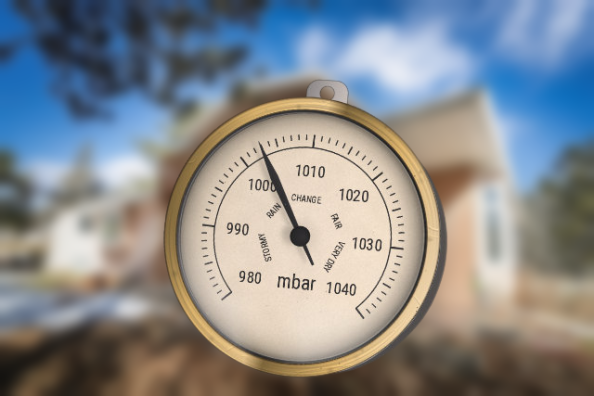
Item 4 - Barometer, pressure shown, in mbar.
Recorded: 1003 mbar
